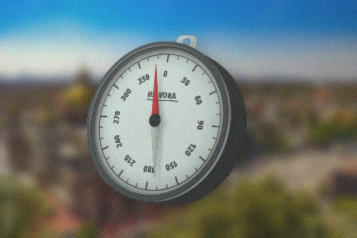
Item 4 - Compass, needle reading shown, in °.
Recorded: 350 °
